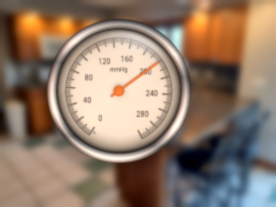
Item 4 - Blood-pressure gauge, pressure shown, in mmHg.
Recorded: 200 mmHg
